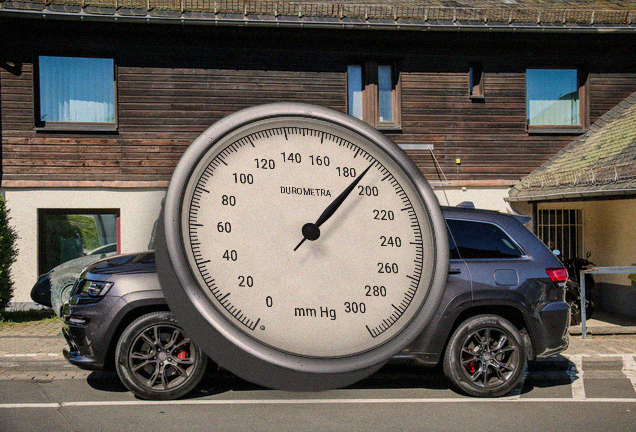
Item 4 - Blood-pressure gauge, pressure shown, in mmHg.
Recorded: 190 mmHg
